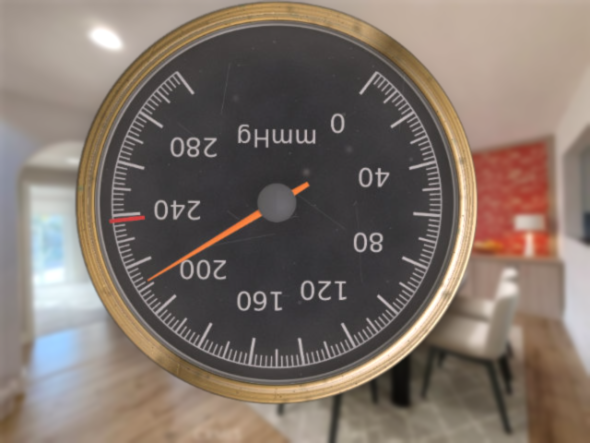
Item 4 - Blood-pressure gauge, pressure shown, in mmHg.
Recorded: 212 mmHg
